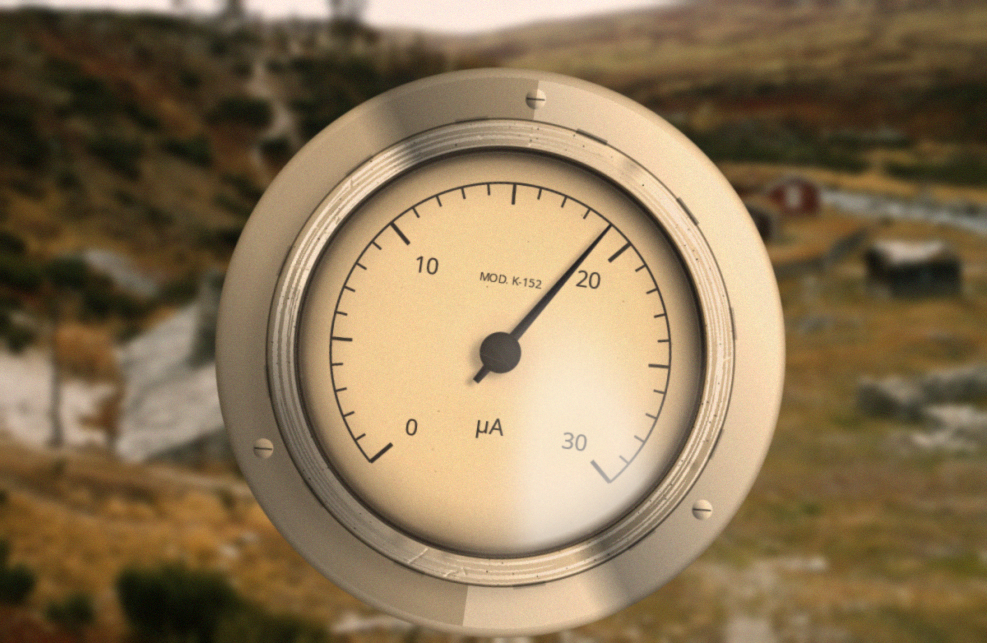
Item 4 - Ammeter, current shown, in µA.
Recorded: 19 µA
